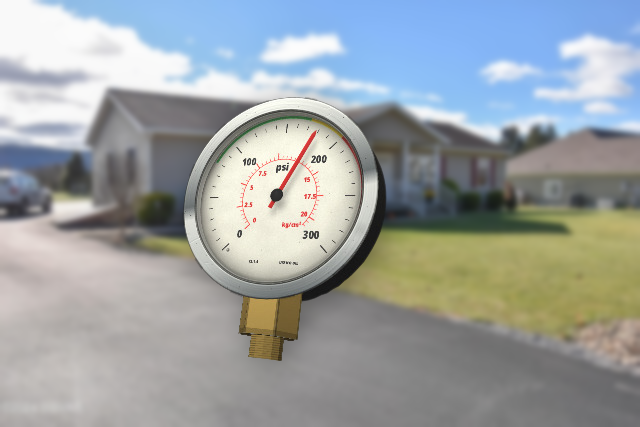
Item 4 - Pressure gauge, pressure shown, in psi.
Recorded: 180 psi
